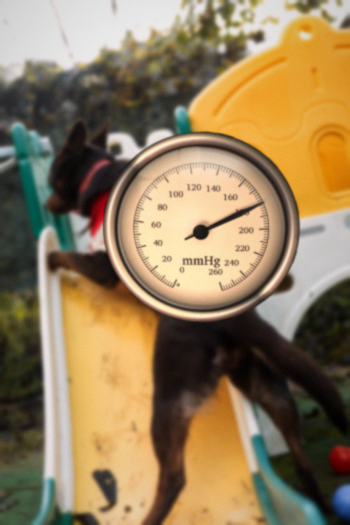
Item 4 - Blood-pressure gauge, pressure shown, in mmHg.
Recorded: 180 mmHg
